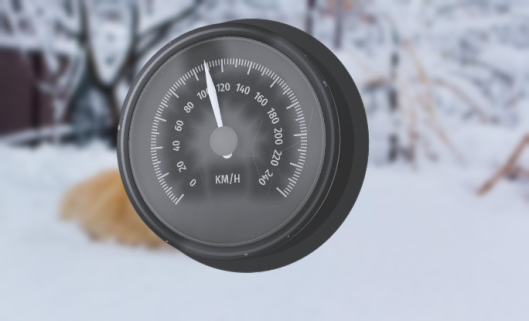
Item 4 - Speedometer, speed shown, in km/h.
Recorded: 110 km/h
